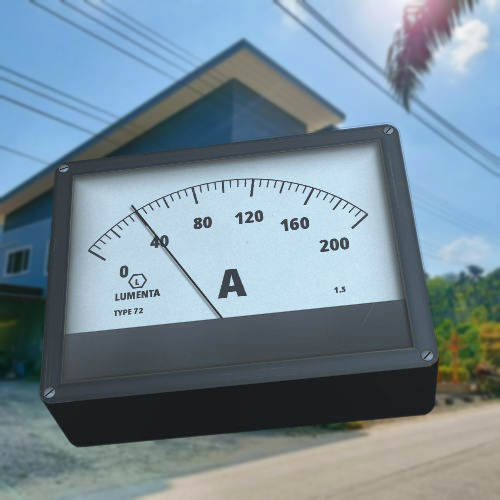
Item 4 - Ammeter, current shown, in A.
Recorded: 40 A
